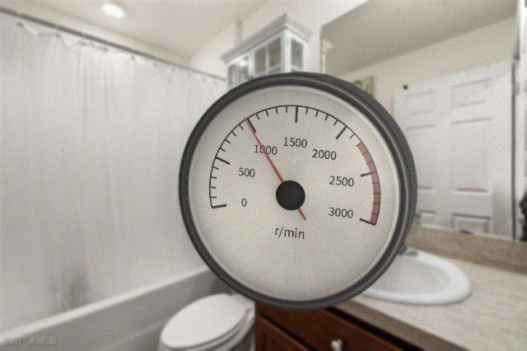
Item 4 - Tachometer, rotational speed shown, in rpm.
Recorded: 1000 rpm
